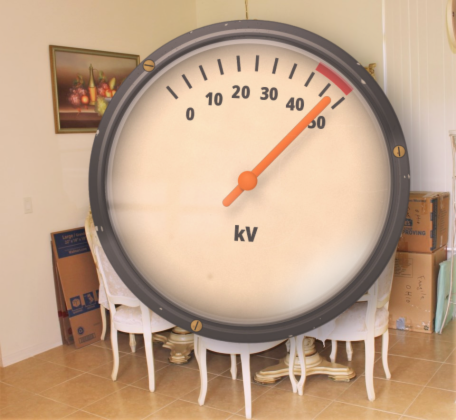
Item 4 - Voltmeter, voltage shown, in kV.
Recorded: 47.5 kV
